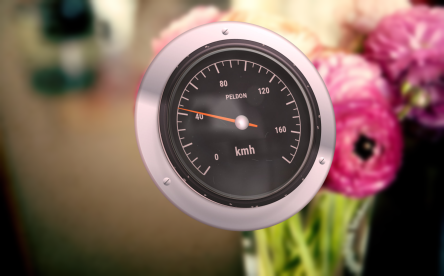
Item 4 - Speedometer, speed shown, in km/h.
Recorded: 42.5 km/h
